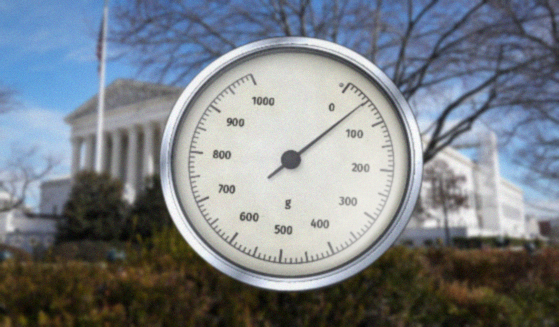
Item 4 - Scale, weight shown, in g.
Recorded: 50 g
